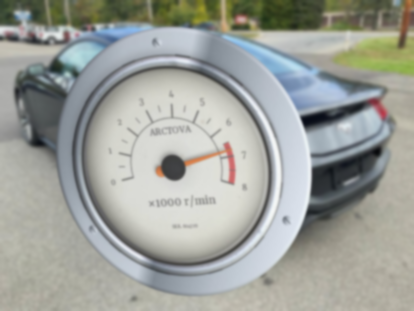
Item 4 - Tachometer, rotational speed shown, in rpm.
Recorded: 6750 rpm
